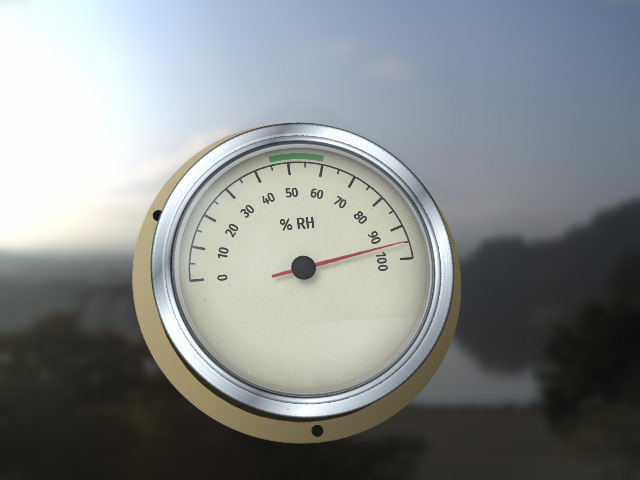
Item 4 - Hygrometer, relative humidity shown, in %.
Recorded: 95 %
